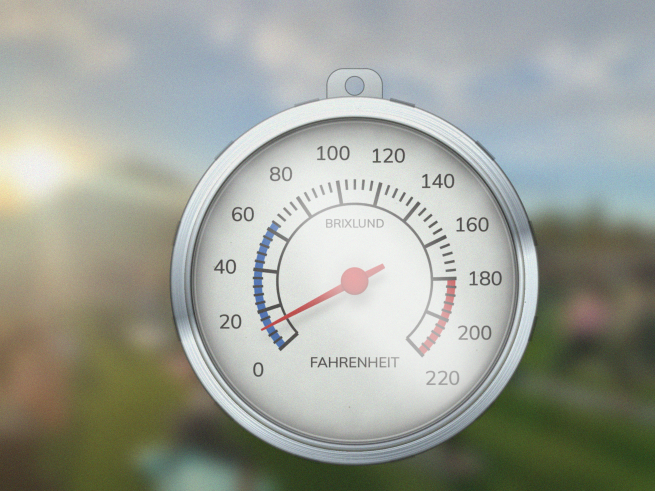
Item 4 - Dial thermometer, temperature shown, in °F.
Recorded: 12 °F
